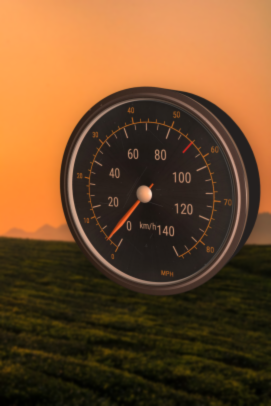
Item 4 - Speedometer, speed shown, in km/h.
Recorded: 5 km/h
